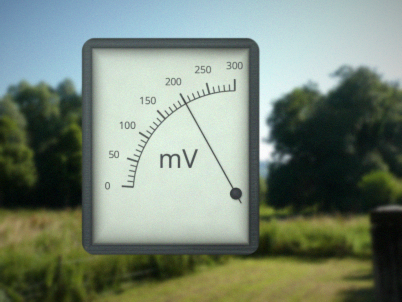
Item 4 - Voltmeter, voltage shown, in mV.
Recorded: 200 mV
